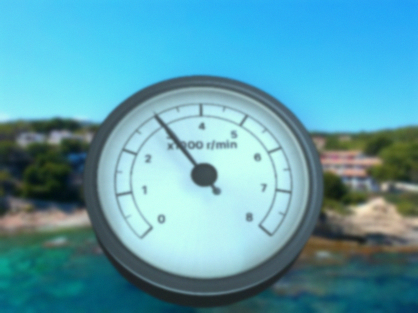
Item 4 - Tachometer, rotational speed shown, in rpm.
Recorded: 3000 rpm
